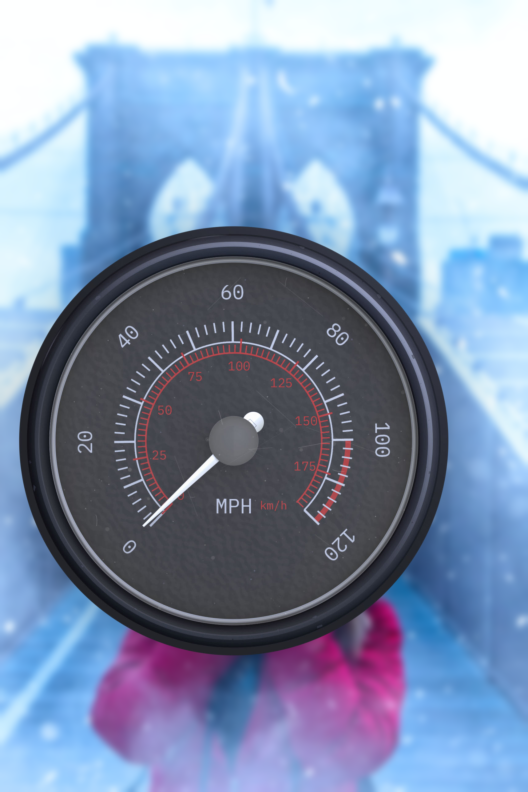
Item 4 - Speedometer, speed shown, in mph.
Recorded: 1 mph
